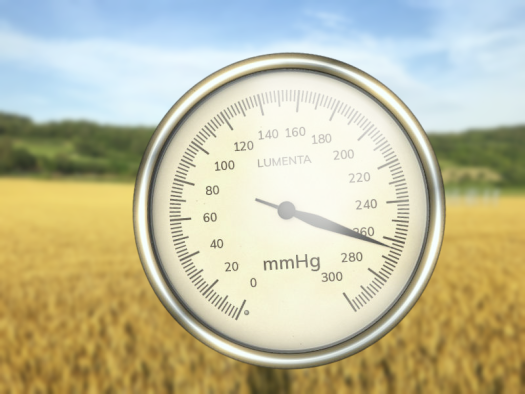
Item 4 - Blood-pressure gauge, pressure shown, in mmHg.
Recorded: 264 mmHg
